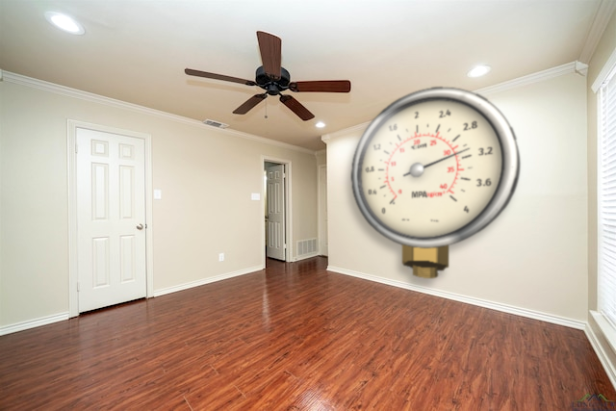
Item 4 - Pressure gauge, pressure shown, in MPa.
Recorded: 3.1 MPa
